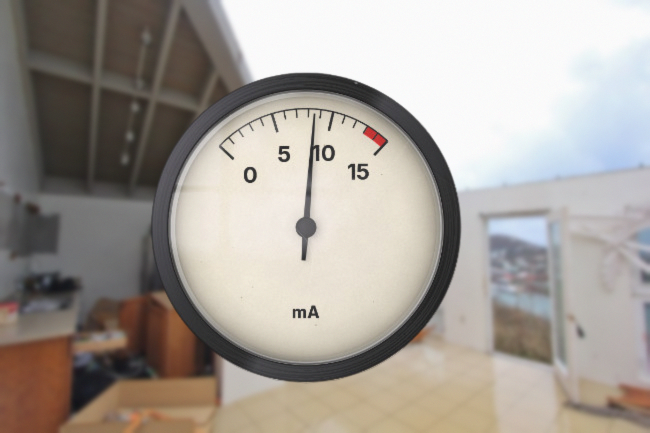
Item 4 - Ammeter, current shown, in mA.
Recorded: 8.5 mA
